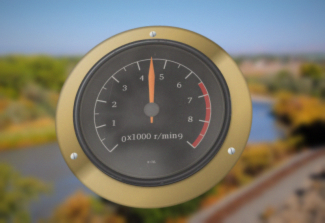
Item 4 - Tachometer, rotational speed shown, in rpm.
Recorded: 4500 rpm
